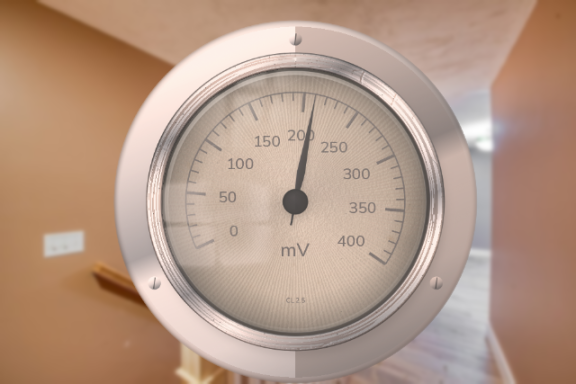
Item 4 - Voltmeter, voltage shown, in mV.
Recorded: 210 mV
